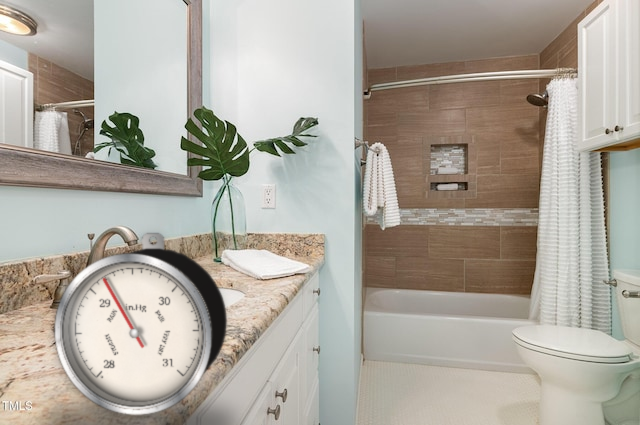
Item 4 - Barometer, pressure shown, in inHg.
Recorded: 29.2 inHg
